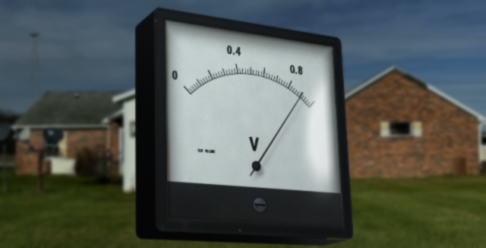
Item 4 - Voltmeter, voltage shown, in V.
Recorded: 0.9 V
